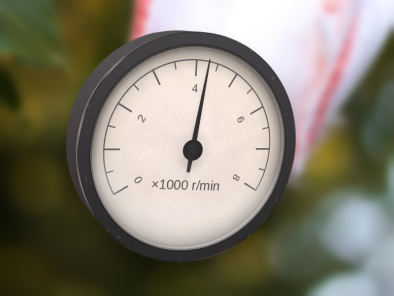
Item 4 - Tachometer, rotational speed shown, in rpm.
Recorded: 4250 rpm
